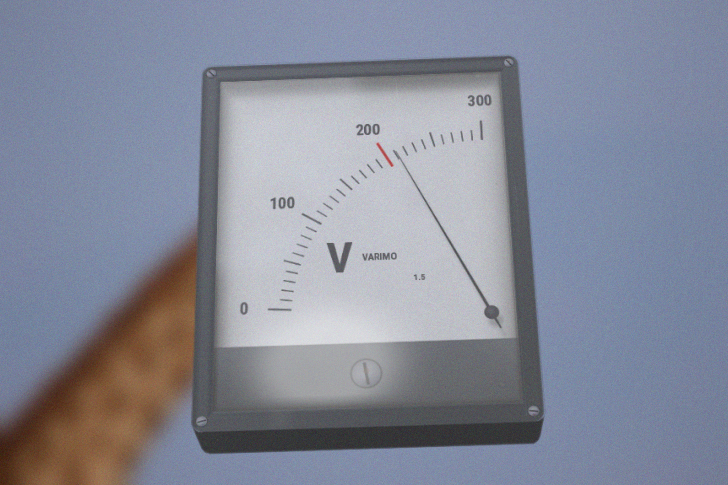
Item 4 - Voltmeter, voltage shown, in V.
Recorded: 210 V
